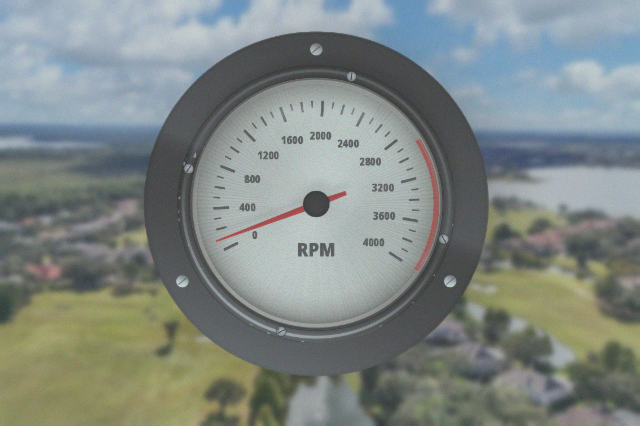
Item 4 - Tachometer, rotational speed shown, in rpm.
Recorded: 100 rpm
